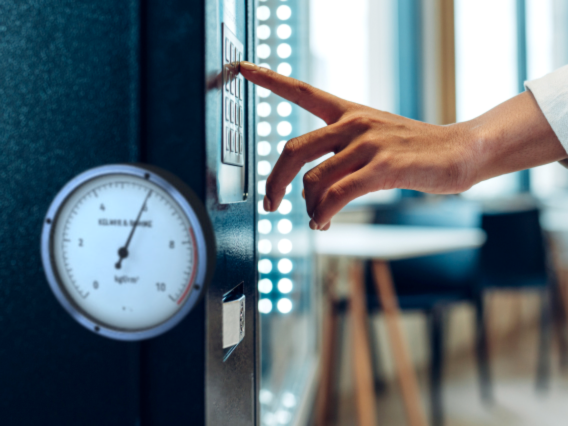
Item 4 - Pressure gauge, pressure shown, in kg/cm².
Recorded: 6 kg/cm²
